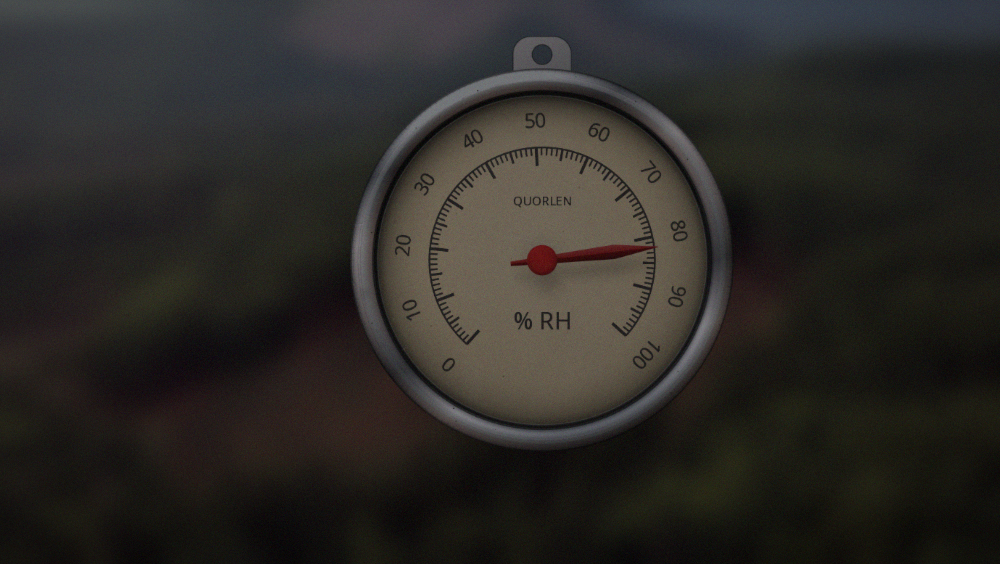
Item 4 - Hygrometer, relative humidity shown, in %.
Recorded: 82 %
